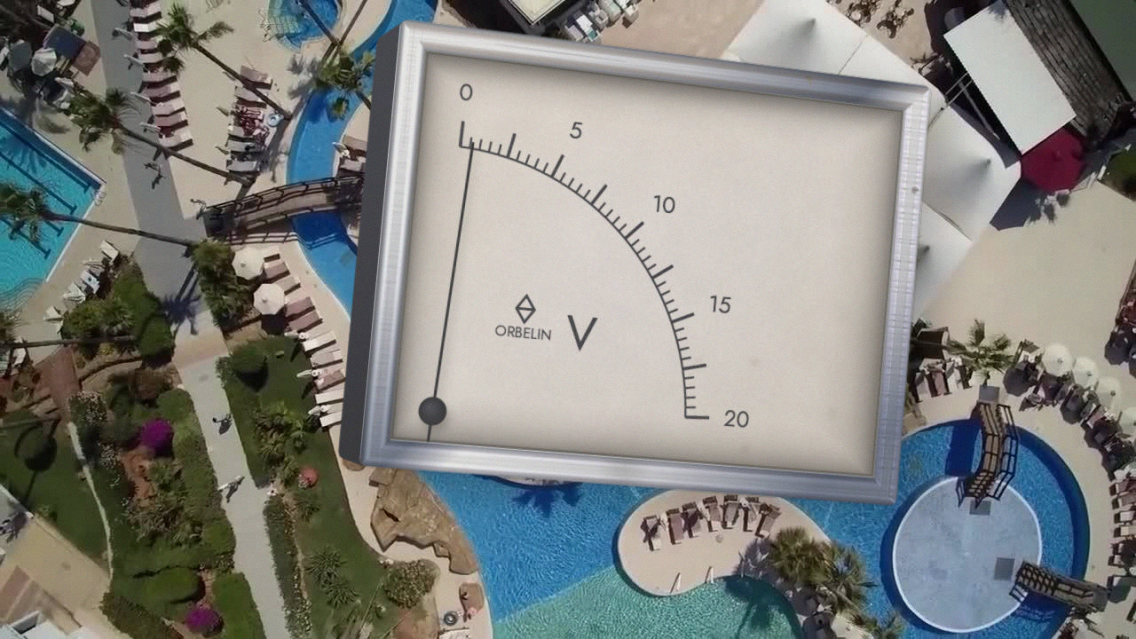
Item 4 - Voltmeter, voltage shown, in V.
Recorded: 0.5 V
